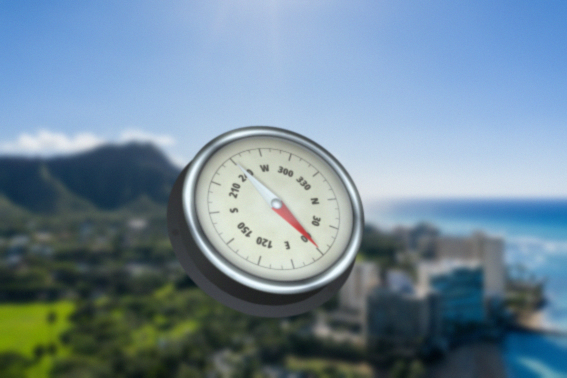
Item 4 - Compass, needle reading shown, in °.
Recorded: 60 °
